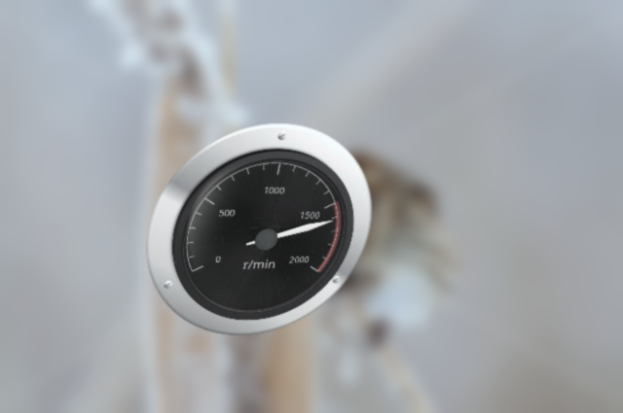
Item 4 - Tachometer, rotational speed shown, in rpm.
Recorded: 1600 rpm
